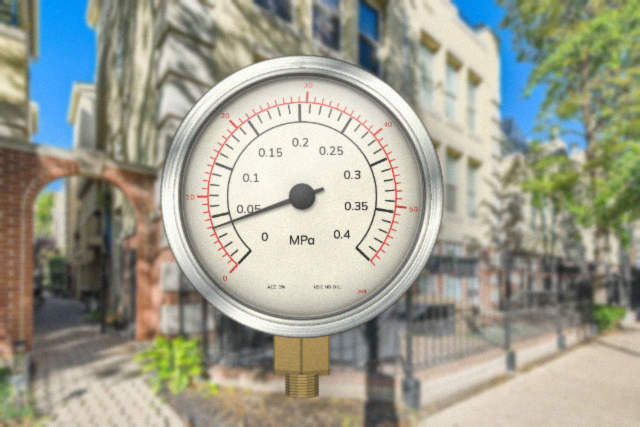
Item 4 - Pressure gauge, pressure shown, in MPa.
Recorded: 0.04 MPa
